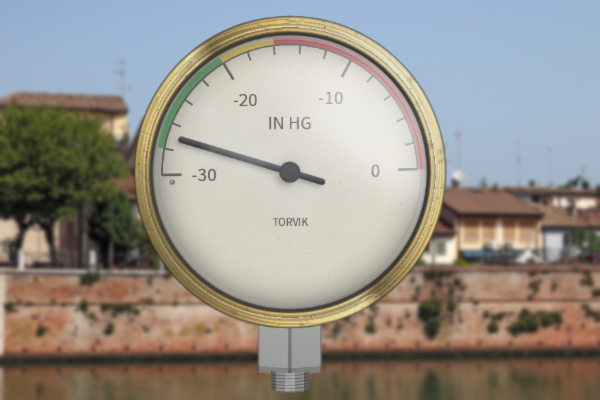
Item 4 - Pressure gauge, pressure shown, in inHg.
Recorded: -27 inHg
